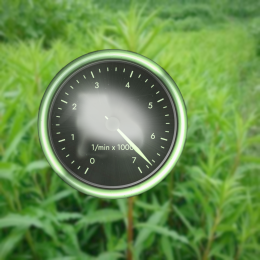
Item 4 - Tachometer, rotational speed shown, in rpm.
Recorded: 6700 rpm
